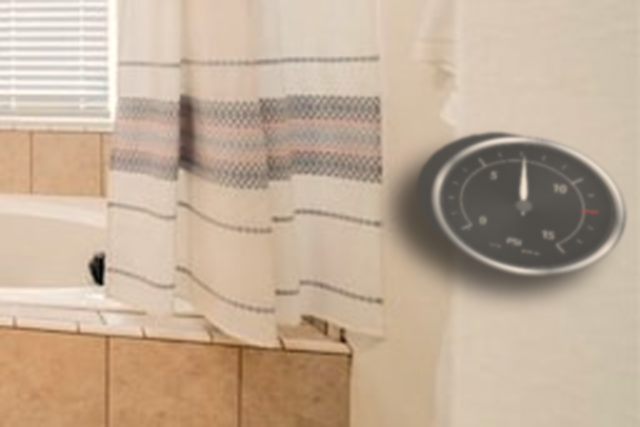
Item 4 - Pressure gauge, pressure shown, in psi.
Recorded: 7 psi
